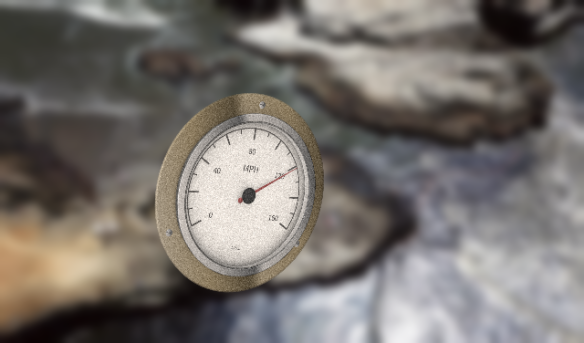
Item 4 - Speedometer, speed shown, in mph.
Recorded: 120 mph
